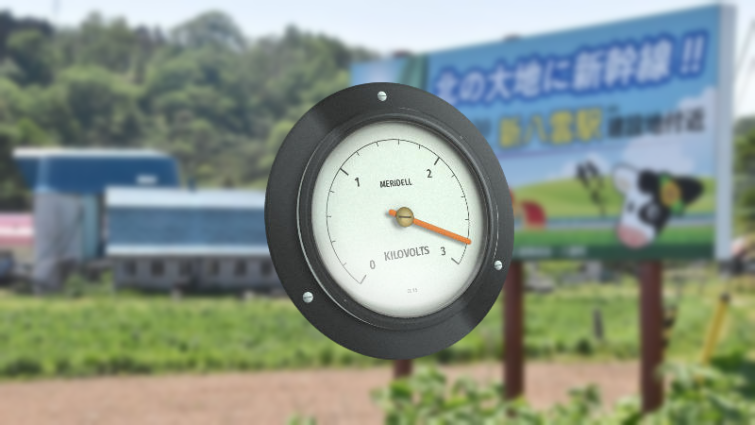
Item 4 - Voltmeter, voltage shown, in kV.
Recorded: 2.8 kV
